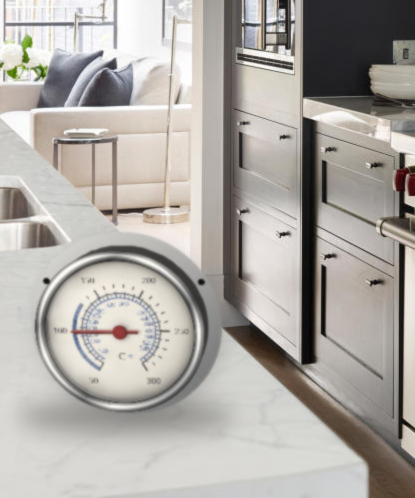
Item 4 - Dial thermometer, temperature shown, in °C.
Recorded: 100 °C
